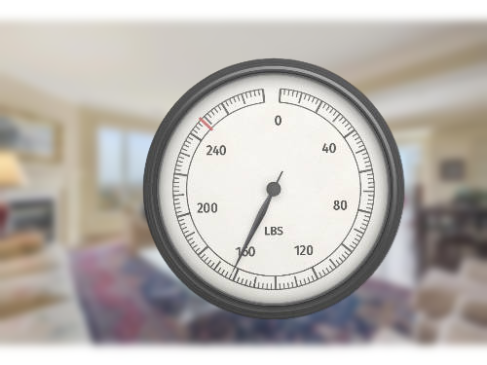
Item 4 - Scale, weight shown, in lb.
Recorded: 162 lb
